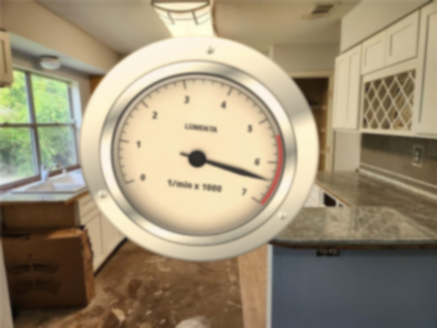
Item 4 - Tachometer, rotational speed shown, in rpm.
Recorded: 6400 rpm
